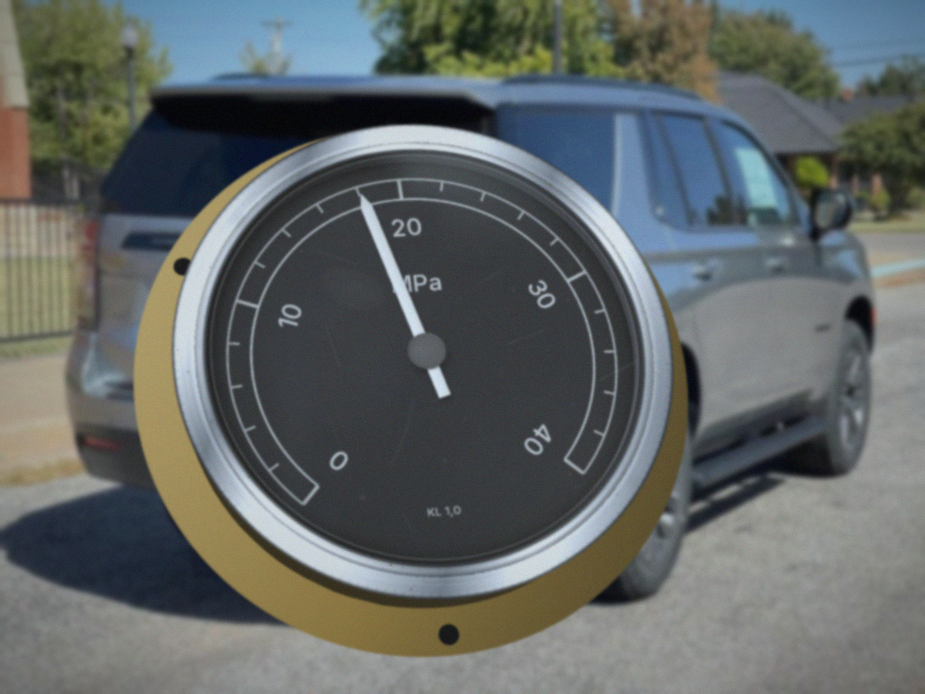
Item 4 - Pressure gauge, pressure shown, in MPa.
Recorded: 18 MPa
